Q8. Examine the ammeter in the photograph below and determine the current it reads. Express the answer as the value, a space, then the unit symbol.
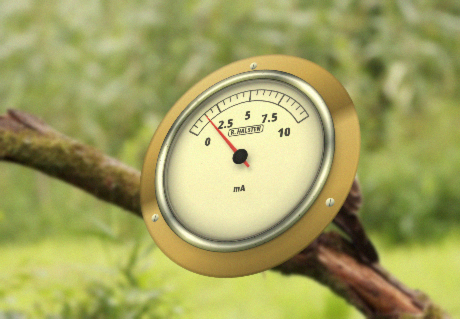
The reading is 1.5 mA
